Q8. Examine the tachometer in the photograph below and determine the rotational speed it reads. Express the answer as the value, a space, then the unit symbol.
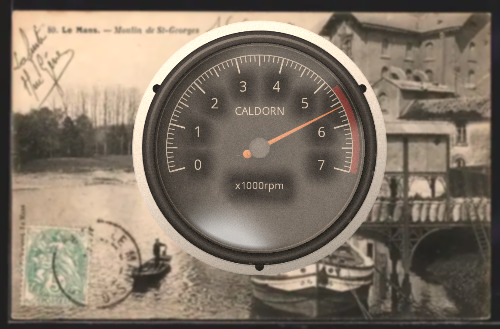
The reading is 5600 rpm
